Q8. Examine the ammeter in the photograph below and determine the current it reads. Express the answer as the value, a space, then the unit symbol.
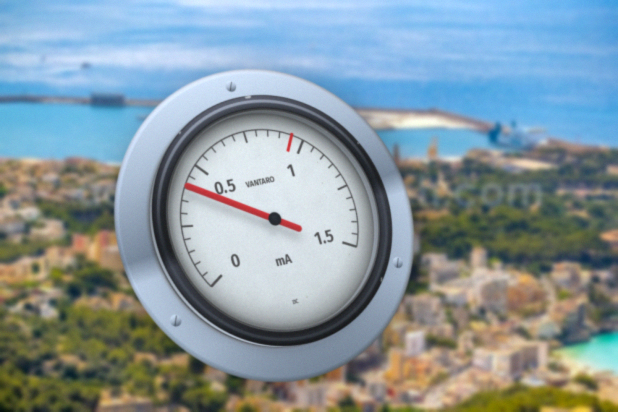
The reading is 0.4 mA
